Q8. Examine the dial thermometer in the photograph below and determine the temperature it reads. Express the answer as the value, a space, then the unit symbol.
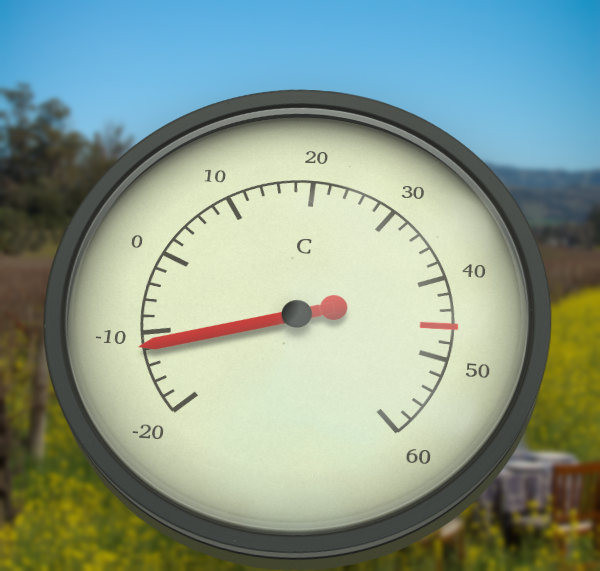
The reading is -12 °C
